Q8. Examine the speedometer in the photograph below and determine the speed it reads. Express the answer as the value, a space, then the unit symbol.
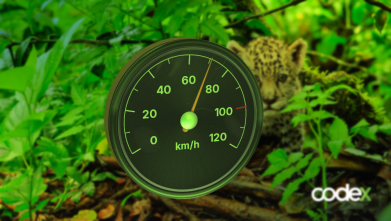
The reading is 70 km/h
